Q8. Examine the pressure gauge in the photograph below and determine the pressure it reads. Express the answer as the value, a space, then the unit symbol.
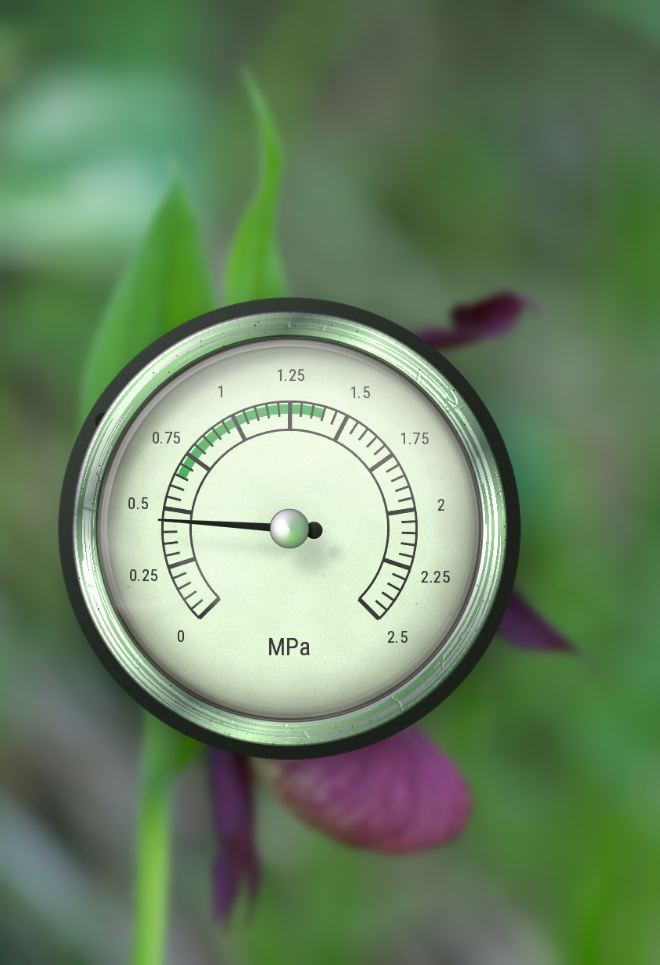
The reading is 0.45 MPa
